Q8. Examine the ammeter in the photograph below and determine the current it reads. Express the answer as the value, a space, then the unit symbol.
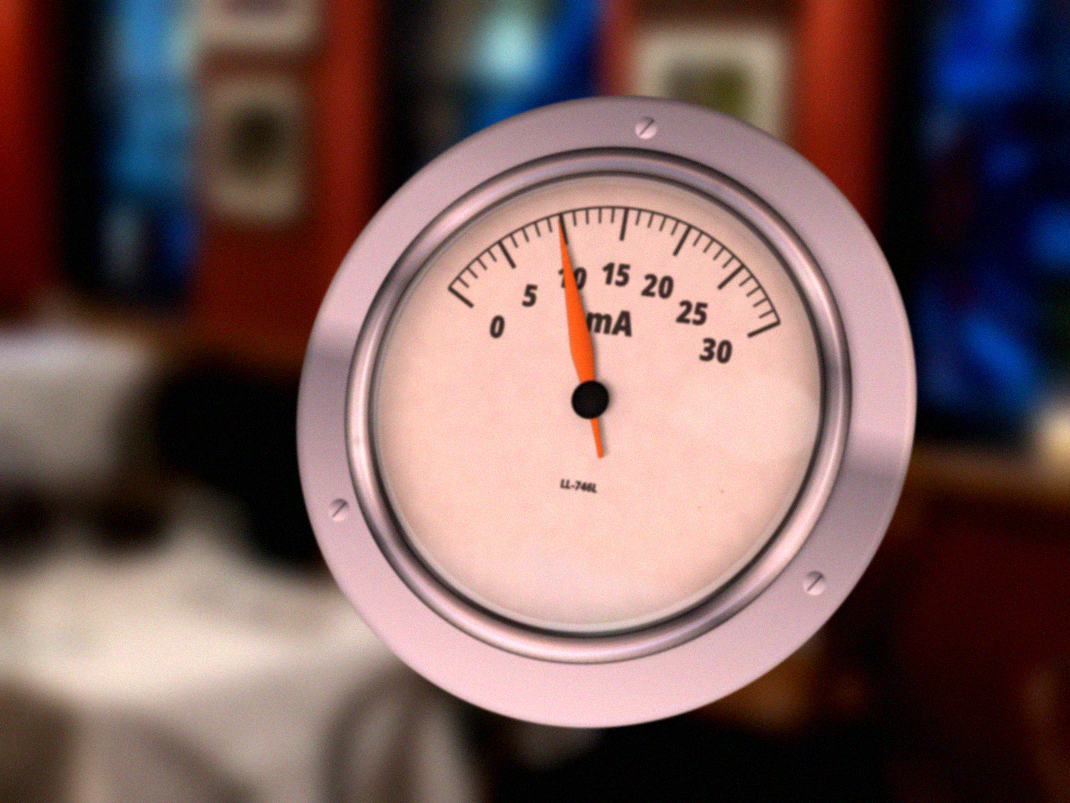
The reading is 10 mA
